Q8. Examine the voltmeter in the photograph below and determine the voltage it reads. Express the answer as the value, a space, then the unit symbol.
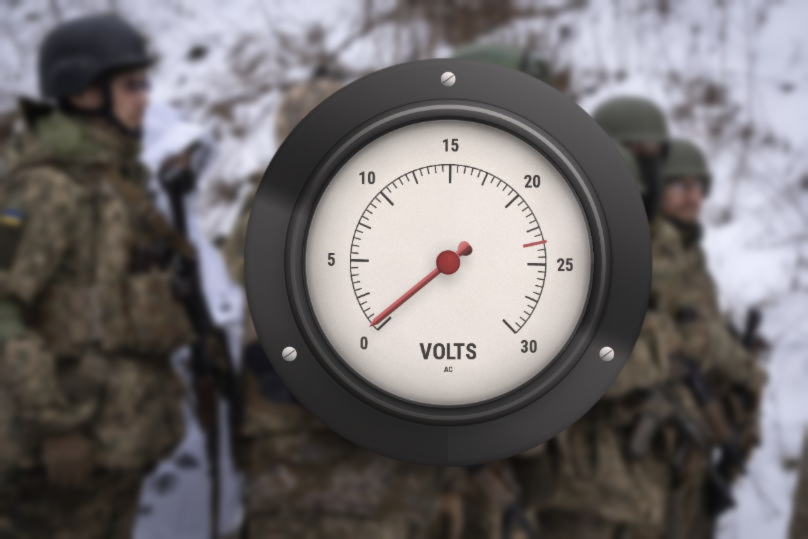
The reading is 0.5 V
